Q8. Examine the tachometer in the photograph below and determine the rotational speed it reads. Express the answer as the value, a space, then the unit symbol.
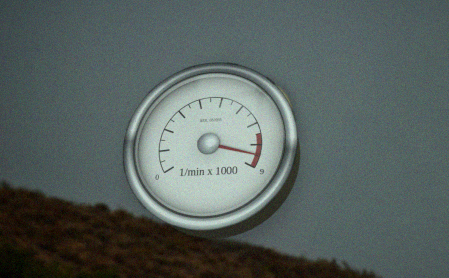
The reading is 8500 rpm
